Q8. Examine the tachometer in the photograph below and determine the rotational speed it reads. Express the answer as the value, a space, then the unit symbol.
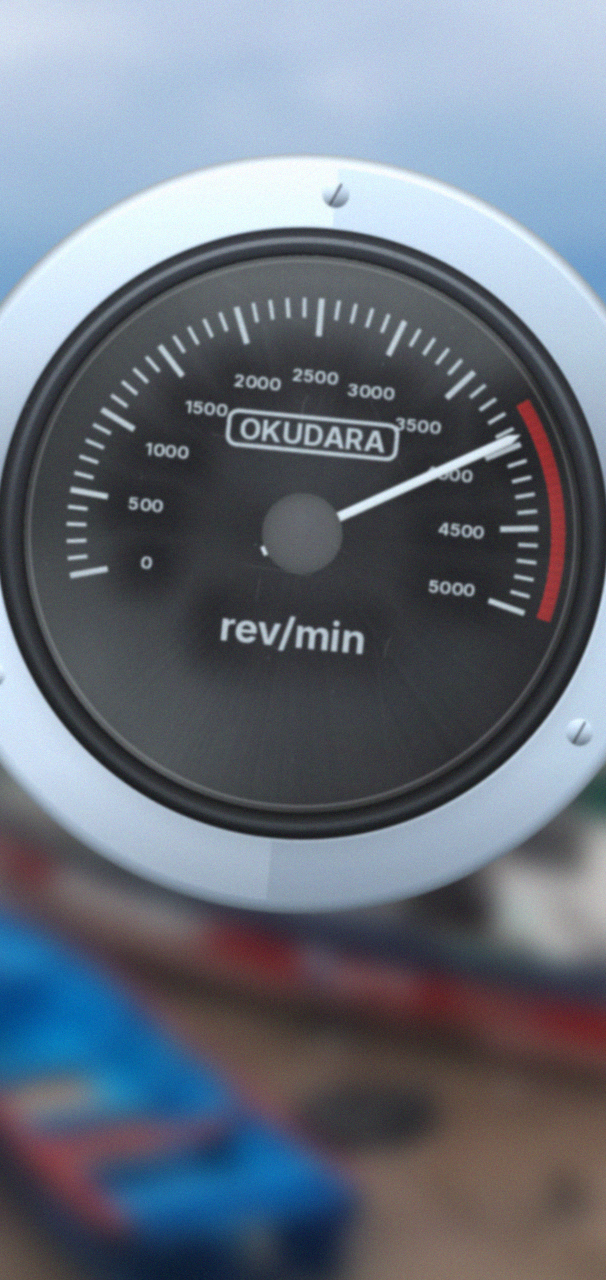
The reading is 3950 rpm
